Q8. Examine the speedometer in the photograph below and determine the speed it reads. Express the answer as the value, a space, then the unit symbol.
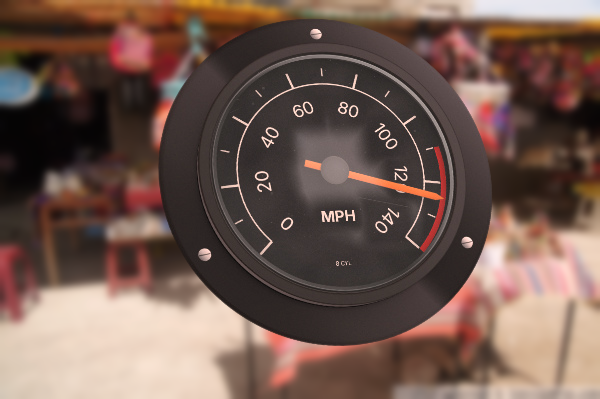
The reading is 125 mph
